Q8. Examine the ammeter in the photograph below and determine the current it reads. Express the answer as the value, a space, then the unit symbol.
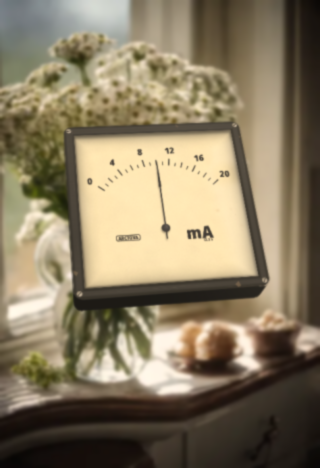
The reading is 10 mA
